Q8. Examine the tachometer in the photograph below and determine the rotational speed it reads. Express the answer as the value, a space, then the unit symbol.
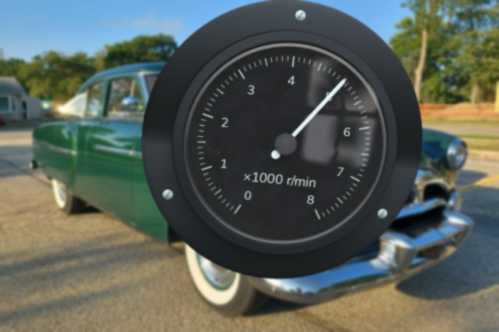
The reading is 5000 rpm
